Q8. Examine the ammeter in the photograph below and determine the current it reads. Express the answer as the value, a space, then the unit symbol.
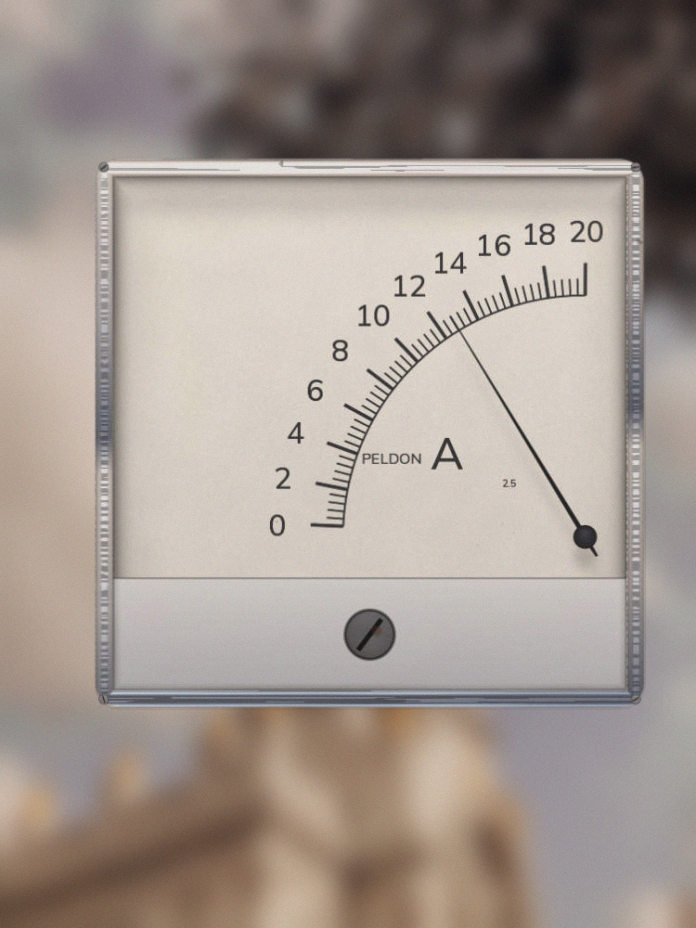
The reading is 12.8 A
